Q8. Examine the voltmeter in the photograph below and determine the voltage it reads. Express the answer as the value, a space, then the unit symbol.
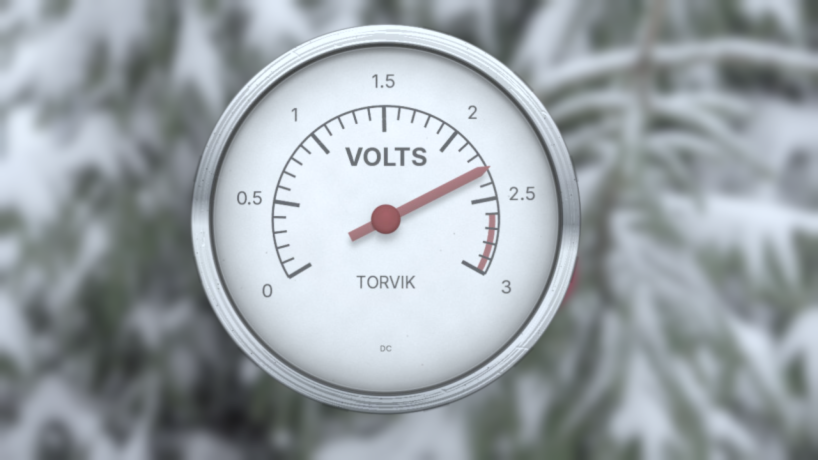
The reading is 2.3 V
